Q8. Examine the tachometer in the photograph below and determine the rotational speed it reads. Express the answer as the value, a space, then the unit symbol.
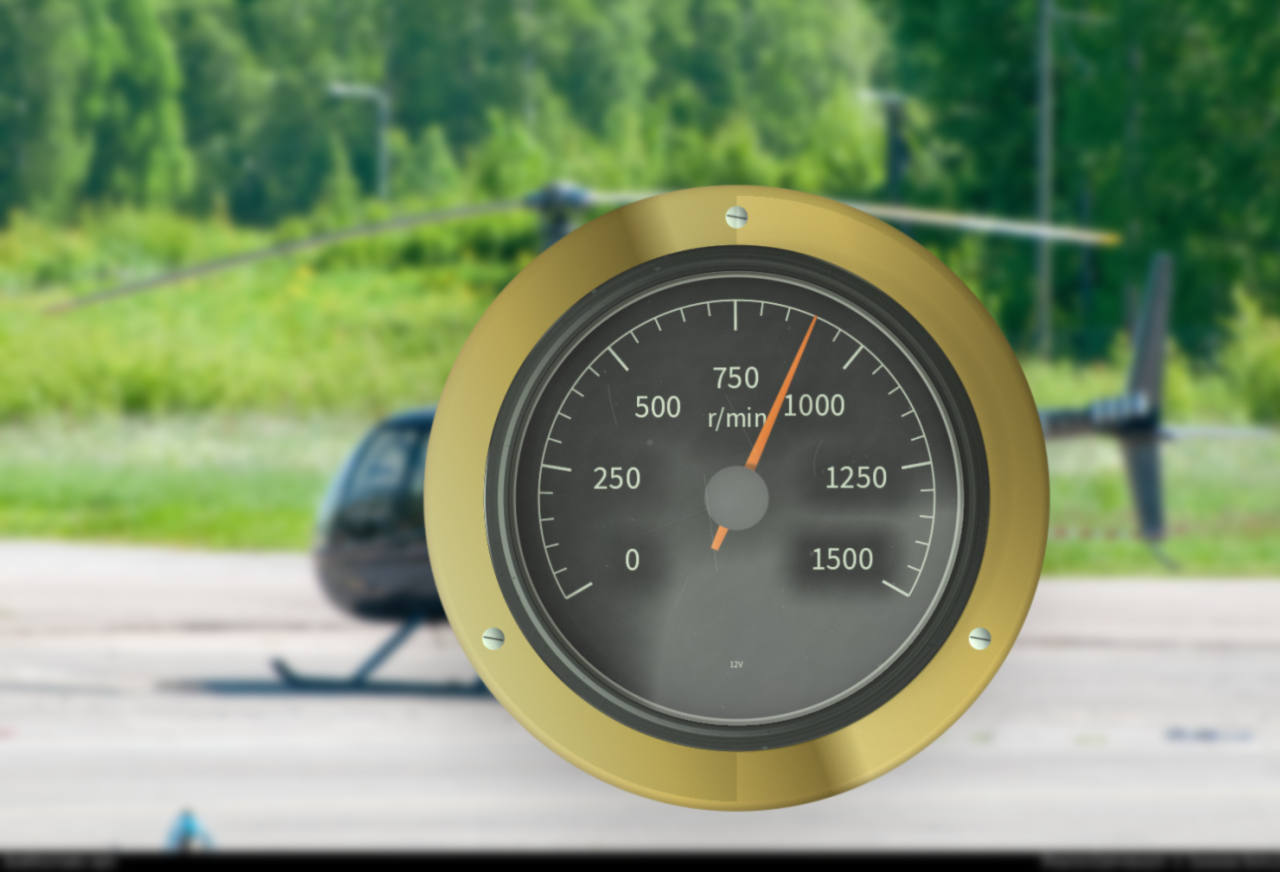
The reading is 900 rpm
